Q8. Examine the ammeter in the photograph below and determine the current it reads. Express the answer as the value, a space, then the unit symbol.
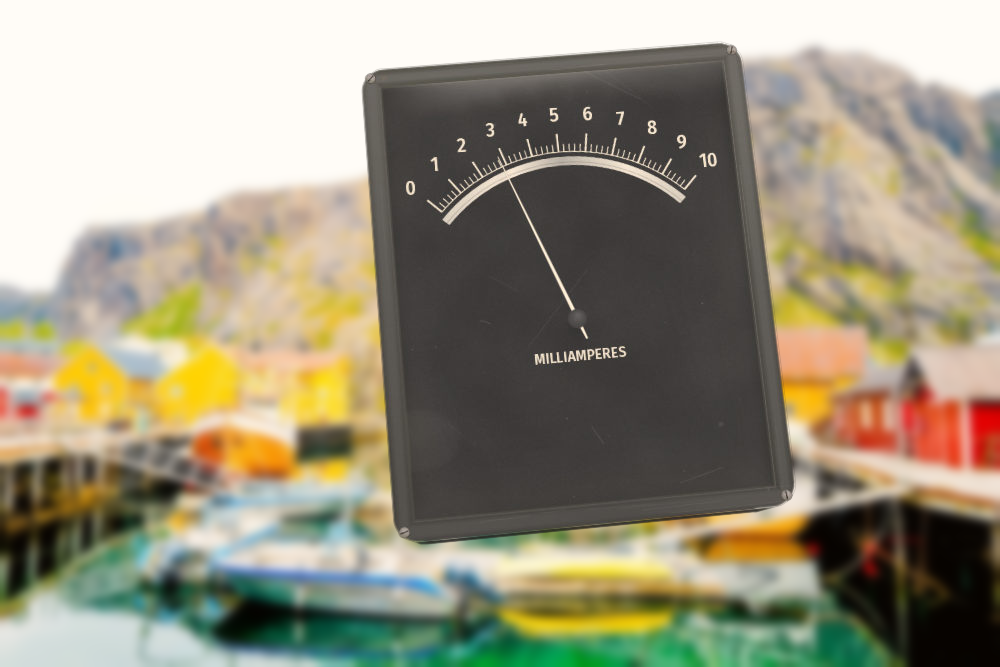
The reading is 2.8 mA
